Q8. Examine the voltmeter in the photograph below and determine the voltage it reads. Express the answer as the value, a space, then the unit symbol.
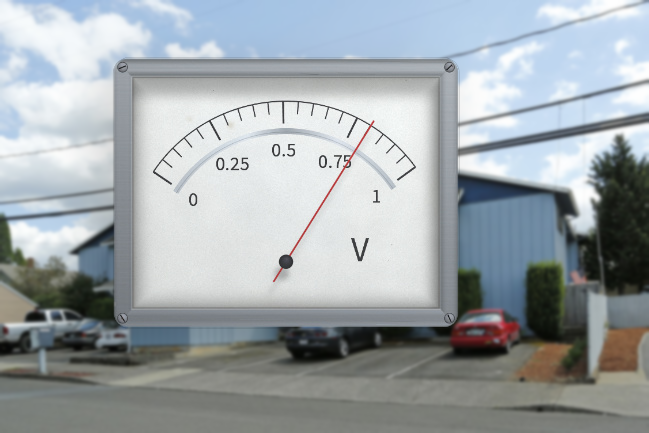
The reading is 0.8 V
